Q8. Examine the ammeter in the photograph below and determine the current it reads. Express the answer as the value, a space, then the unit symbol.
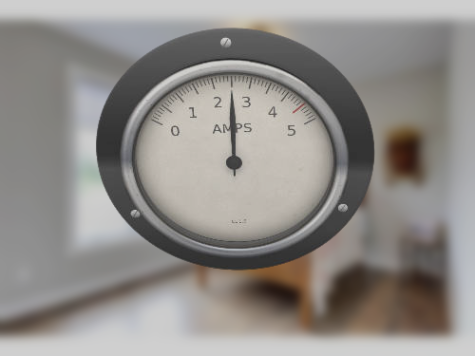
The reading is 2.5 A
